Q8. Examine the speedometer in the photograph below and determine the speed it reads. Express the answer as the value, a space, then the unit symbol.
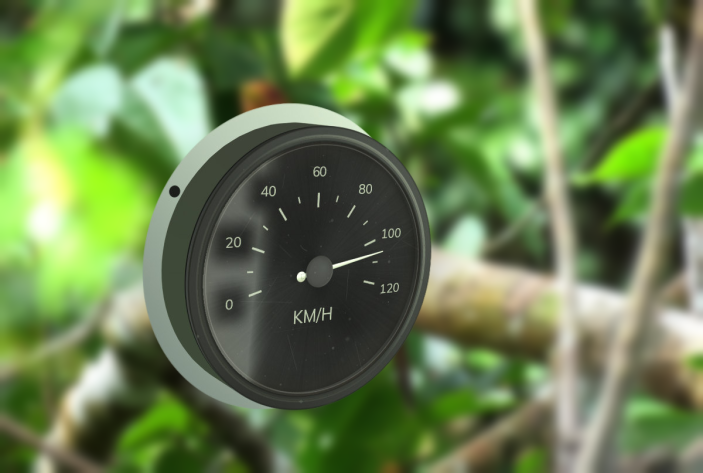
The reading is 105 km/h
